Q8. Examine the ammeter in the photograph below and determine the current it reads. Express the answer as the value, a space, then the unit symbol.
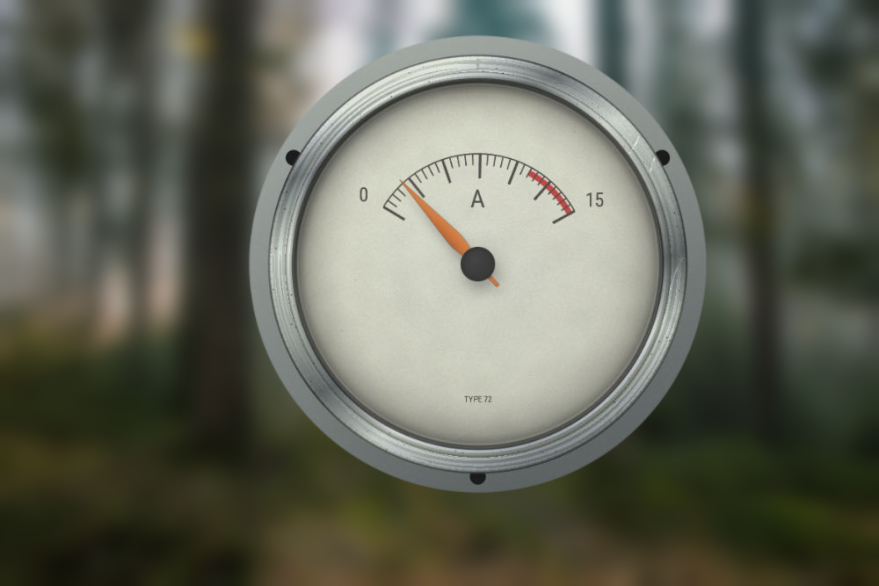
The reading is 2 A
